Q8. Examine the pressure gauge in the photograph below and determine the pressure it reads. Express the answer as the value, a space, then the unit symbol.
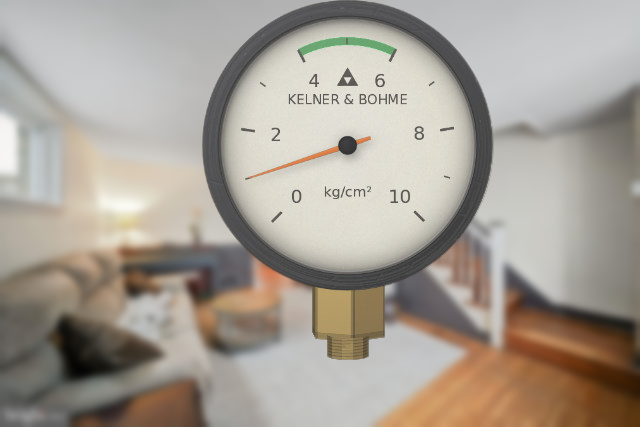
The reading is 1 kg/cm²
